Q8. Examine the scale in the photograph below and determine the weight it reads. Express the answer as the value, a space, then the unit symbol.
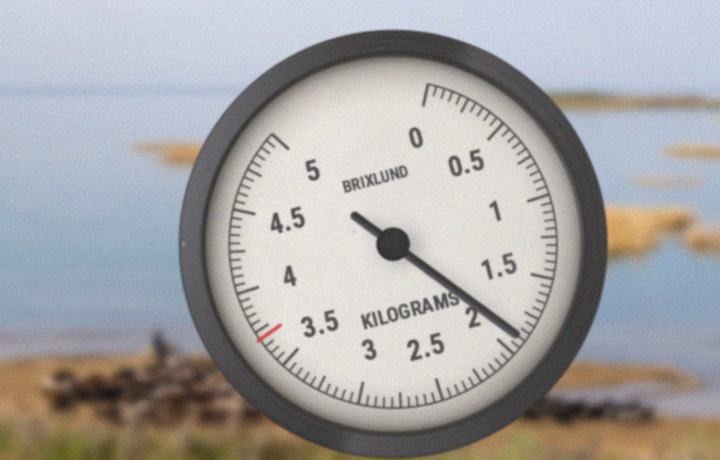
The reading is 1.9 kg
